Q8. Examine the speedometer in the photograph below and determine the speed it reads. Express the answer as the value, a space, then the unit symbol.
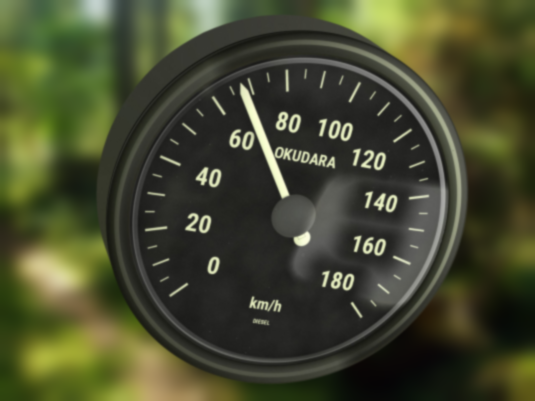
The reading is 67.5 km/h
